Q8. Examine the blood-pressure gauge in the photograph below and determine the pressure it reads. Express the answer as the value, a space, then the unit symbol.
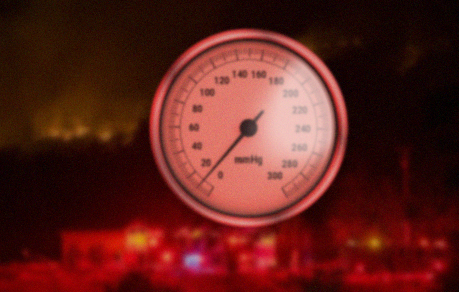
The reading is 10 mmHg
